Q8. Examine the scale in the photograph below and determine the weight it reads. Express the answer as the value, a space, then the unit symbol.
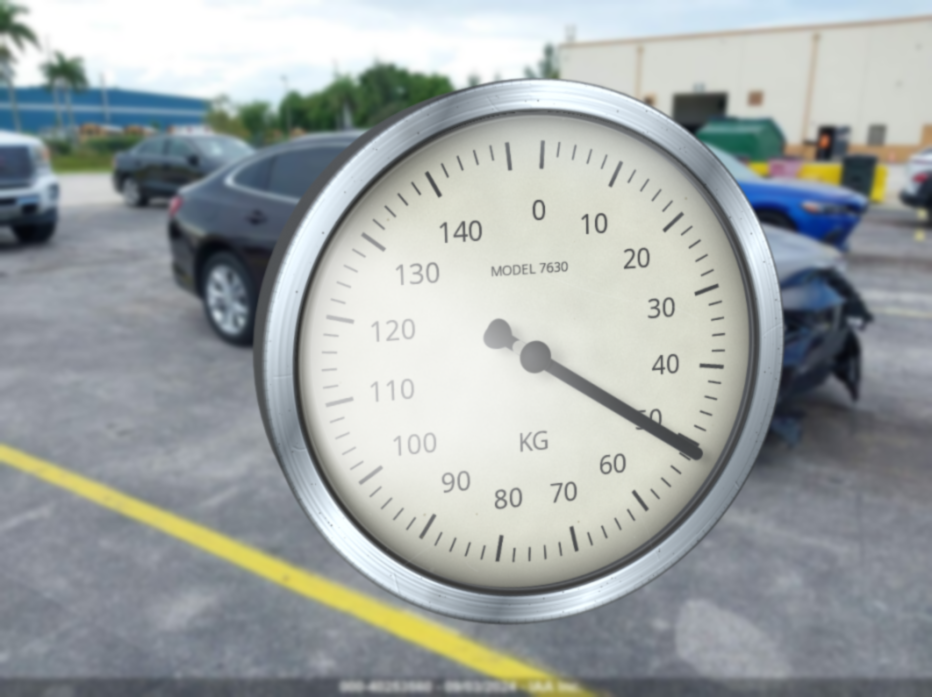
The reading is 51 kg
